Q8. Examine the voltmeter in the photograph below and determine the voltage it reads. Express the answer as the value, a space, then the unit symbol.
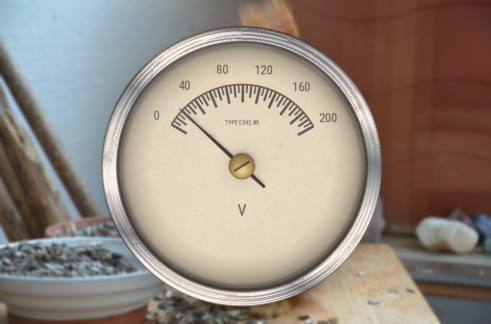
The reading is 20 V
